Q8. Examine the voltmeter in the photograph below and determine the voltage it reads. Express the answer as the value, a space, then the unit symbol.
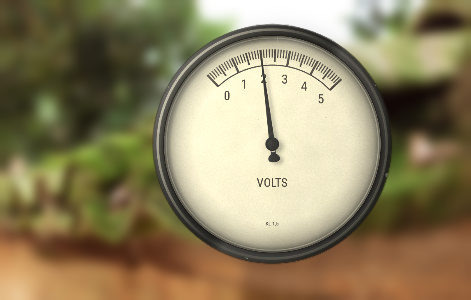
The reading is 2 V
